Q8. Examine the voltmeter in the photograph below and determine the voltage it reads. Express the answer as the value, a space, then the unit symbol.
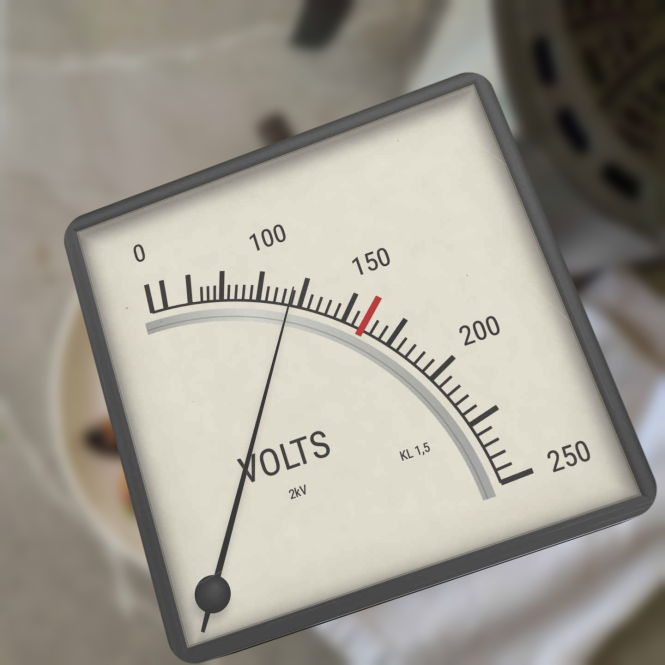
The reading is 120 V
